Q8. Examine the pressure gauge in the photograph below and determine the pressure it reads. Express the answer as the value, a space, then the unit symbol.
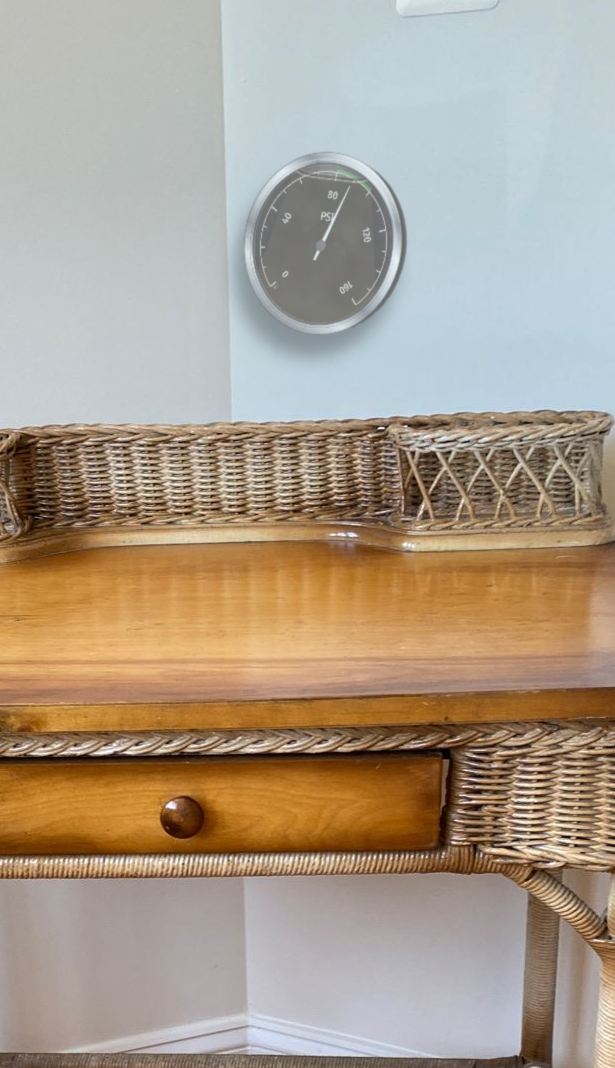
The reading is 90 psi
